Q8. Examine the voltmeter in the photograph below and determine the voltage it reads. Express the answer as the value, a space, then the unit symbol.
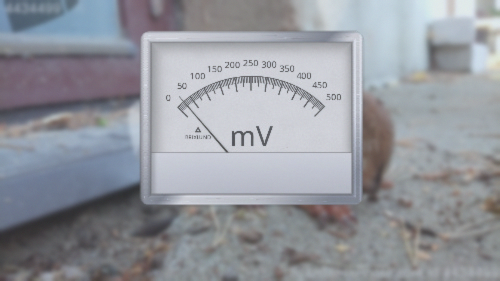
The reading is 25 mV
